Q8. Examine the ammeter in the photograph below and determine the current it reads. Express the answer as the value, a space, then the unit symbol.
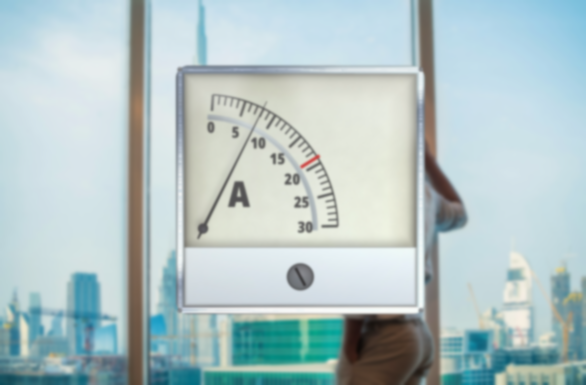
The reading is 8 A
